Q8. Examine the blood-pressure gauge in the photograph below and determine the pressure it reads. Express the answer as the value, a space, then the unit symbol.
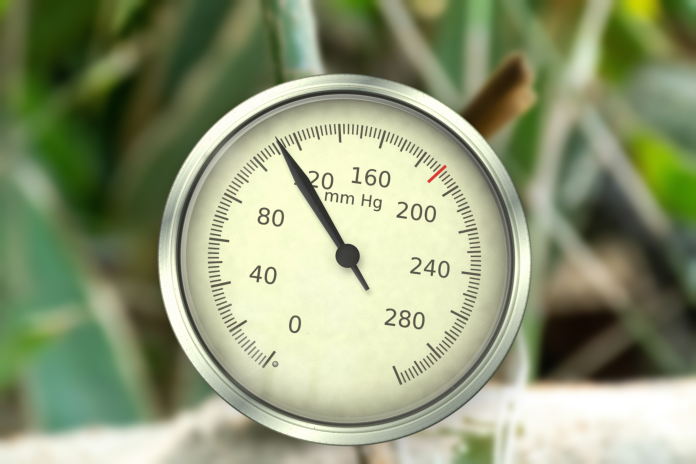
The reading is 112 mmHg
